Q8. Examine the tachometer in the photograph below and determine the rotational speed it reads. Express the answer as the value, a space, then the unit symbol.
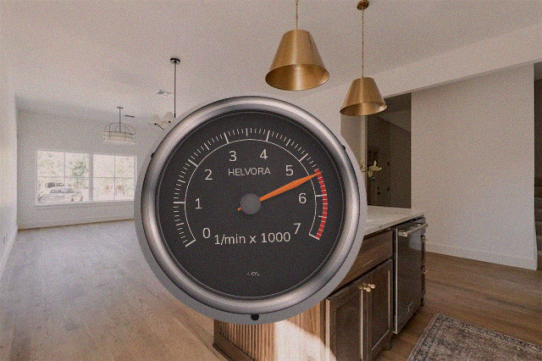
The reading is 5500 rpm
